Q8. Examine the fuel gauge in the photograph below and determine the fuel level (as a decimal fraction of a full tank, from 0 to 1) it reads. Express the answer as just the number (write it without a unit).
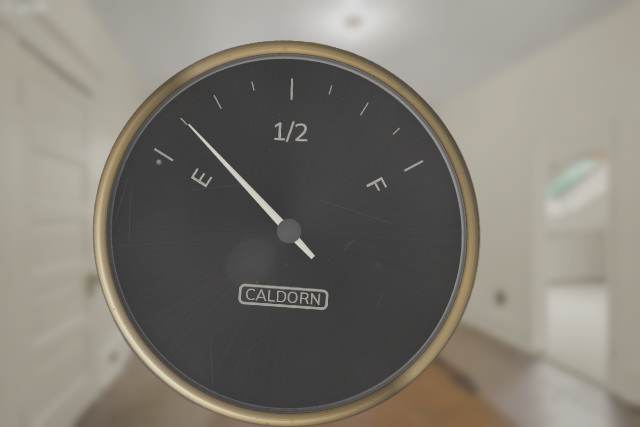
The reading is 0.125
